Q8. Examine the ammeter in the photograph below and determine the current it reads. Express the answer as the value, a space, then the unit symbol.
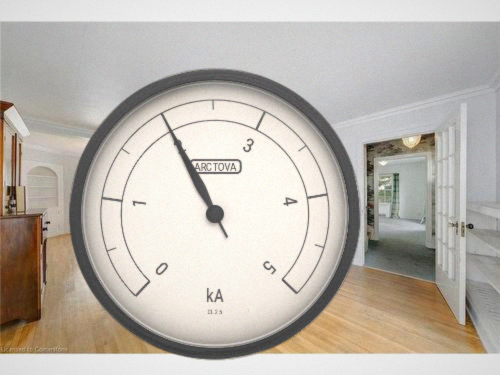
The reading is 2 kA
